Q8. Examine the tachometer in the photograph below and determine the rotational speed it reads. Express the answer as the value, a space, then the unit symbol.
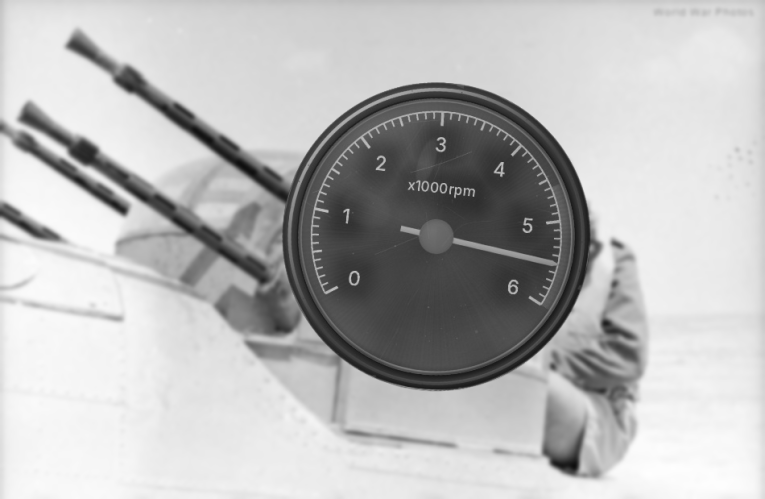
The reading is 5500 rpm
